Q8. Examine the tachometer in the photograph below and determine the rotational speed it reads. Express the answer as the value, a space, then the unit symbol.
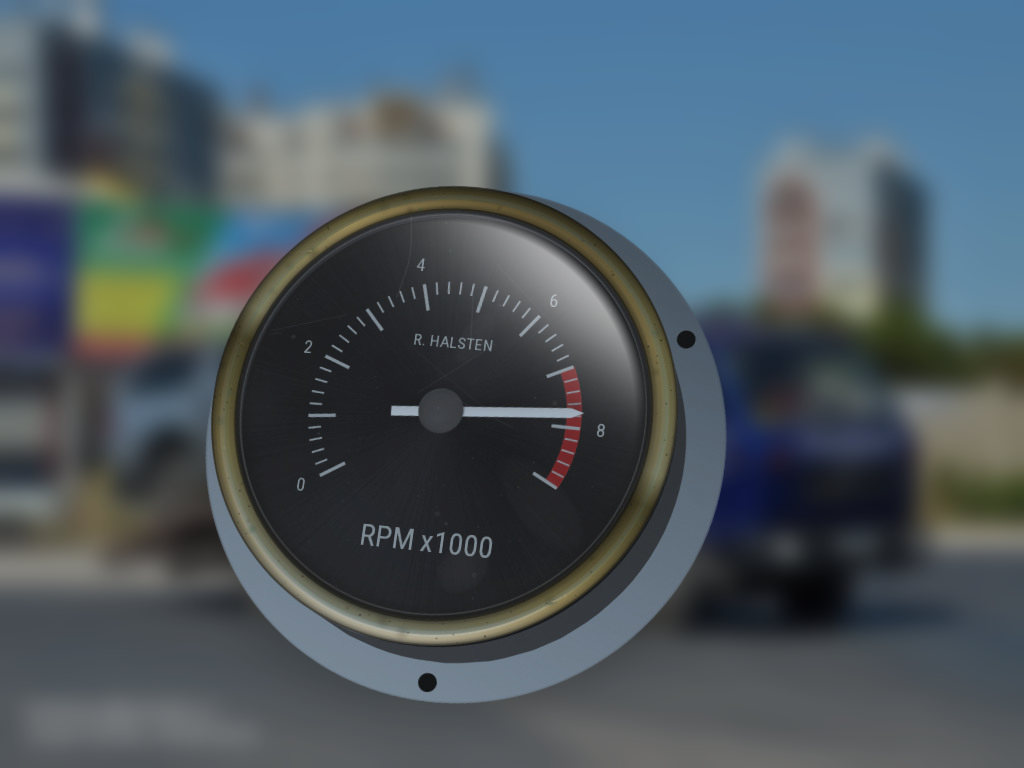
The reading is 7800 rpm
